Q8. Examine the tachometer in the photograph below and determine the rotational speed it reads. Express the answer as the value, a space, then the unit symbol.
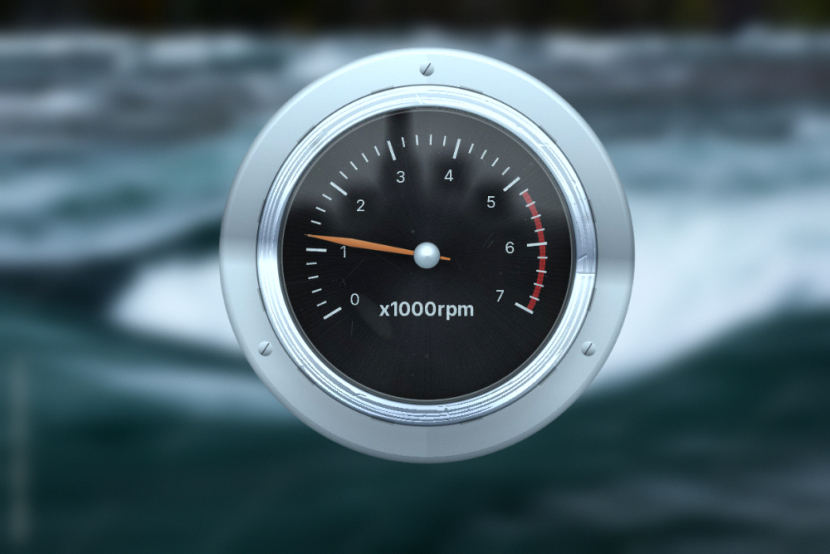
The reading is 1200 rpm
